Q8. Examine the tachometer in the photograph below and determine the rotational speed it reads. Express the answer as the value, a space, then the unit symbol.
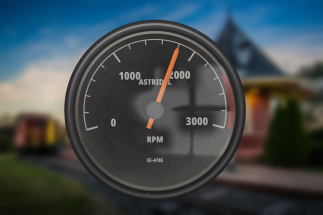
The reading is 1800 rpm
